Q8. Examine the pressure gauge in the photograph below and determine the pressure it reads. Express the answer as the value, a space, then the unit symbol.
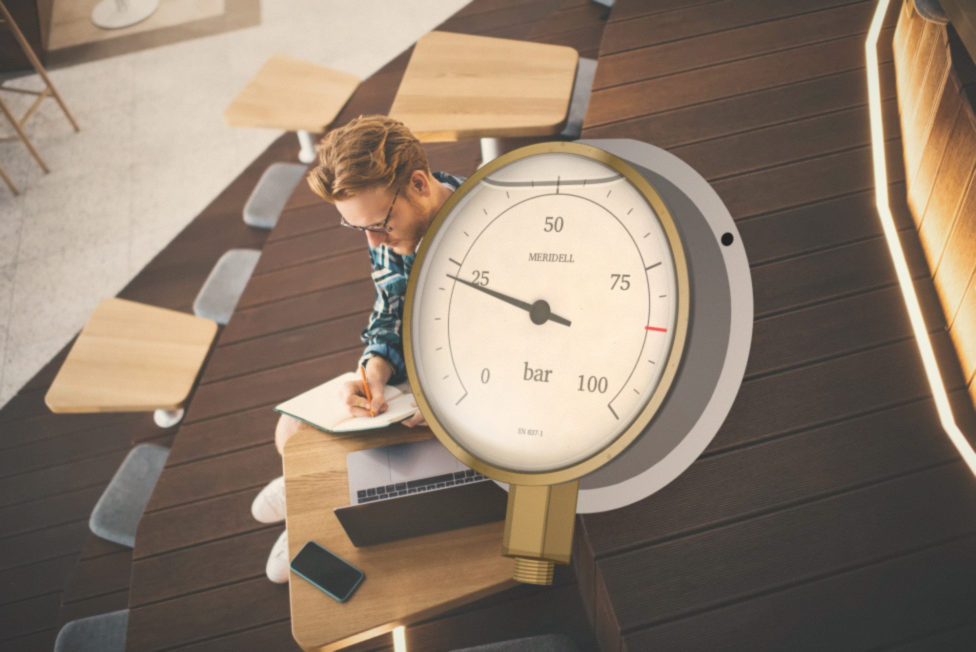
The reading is 22.5 bar
